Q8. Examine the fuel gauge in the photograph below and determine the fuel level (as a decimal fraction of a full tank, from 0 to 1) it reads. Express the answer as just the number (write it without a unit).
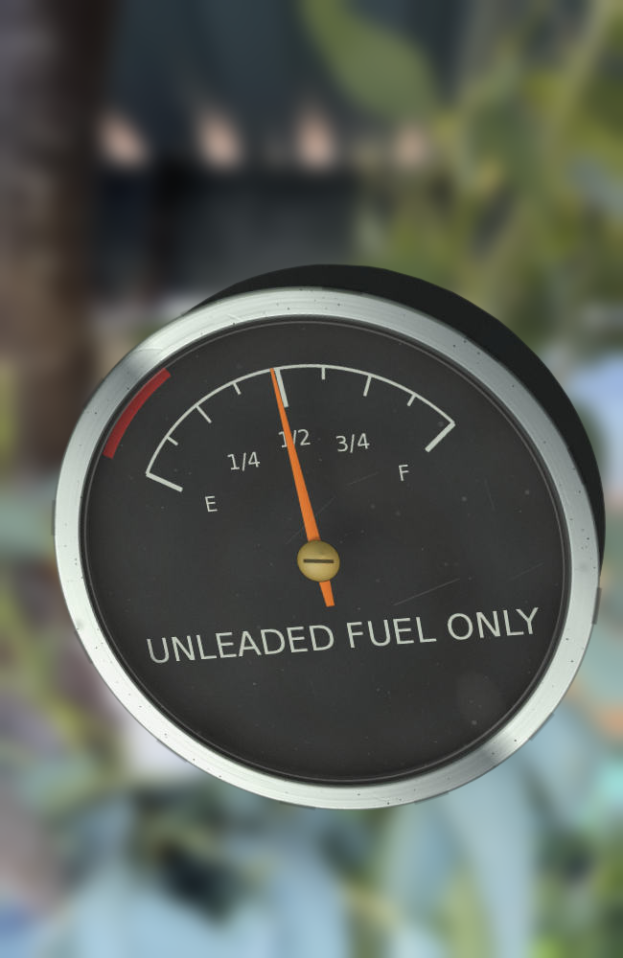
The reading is 0.5
